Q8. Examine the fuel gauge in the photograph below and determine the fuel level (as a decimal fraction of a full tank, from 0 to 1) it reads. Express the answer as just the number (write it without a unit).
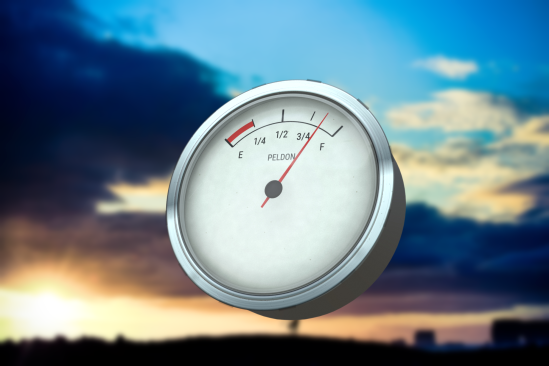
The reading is 0.875
